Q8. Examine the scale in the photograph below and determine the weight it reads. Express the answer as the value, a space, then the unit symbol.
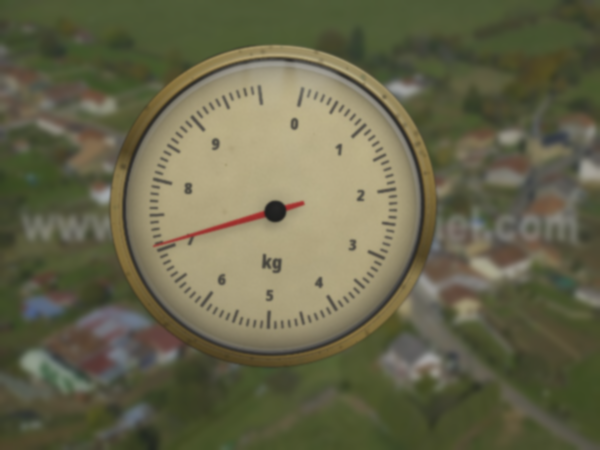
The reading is 7.1 kg
